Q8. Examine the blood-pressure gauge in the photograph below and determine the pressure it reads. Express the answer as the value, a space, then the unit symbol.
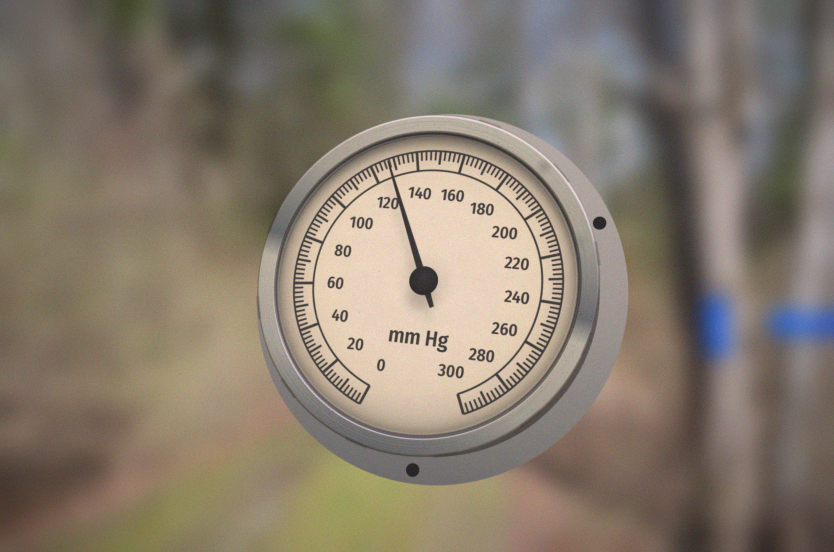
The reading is 128 mmHg
